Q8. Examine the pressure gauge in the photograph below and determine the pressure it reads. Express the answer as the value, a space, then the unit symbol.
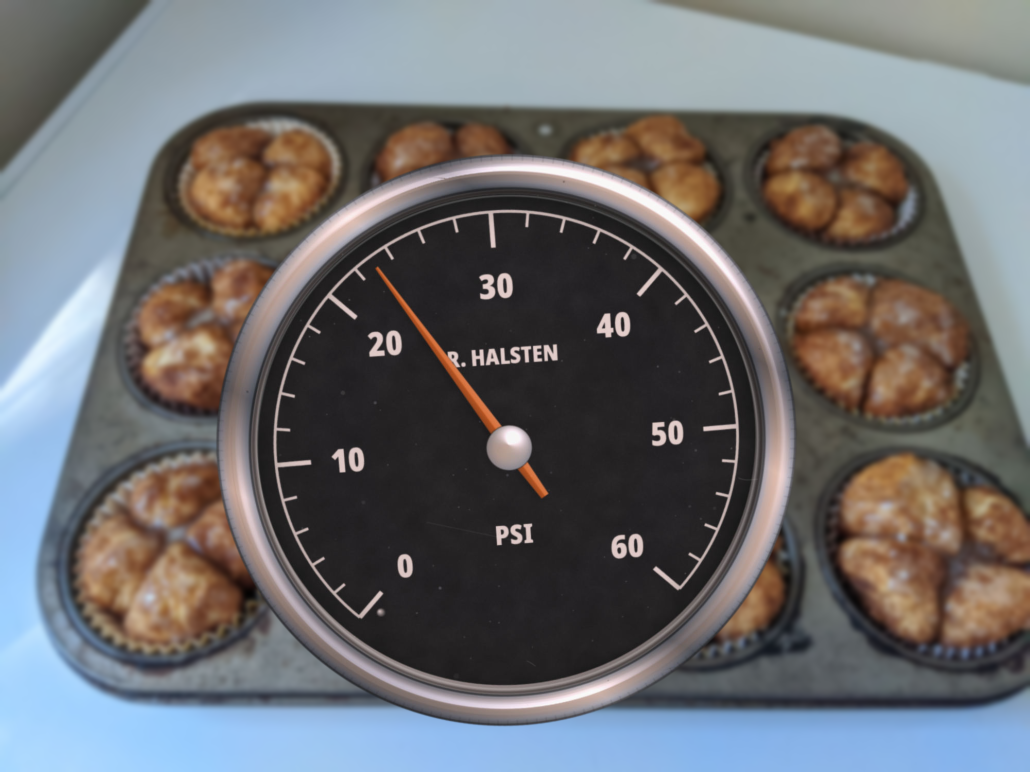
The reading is 23 psi
